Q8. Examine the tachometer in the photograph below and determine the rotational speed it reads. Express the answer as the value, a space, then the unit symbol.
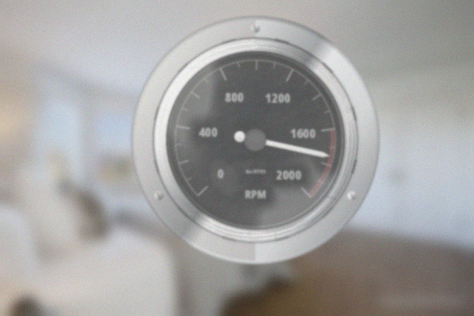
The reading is 1750 rpm
